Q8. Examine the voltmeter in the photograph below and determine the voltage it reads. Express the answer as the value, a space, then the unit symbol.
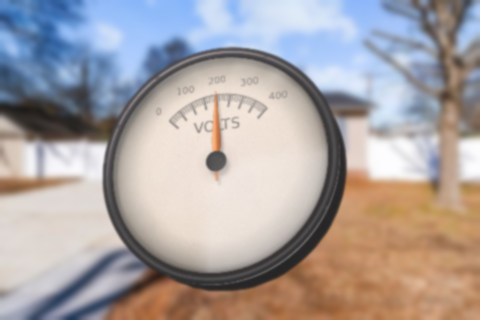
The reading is 200 V
